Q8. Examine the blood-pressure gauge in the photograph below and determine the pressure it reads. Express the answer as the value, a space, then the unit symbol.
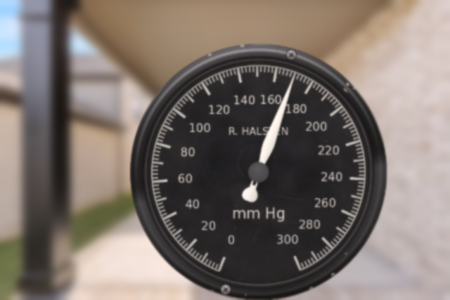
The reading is 170 mmHg
